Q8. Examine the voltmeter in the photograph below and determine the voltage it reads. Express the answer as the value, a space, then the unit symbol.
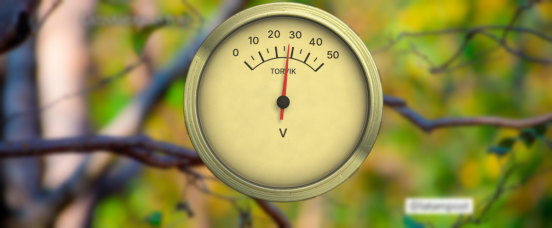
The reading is 27.5 V
